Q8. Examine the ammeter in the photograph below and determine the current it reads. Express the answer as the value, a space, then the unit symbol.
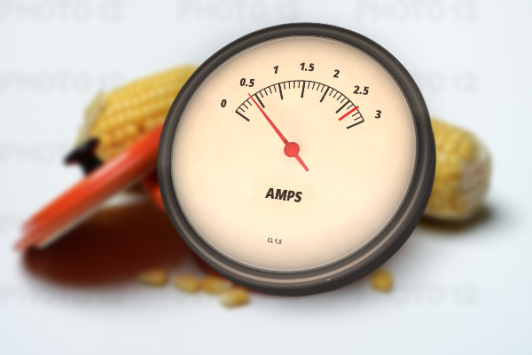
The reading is 0.4 A
